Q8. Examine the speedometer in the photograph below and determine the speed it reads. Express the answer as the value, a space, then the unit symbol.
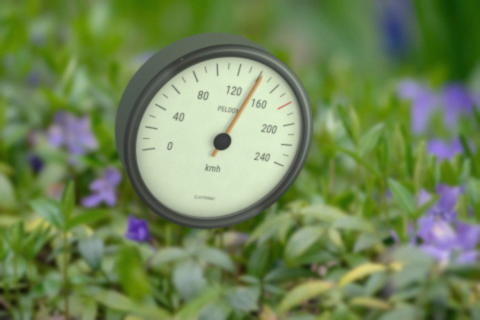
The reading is 140 km/h
